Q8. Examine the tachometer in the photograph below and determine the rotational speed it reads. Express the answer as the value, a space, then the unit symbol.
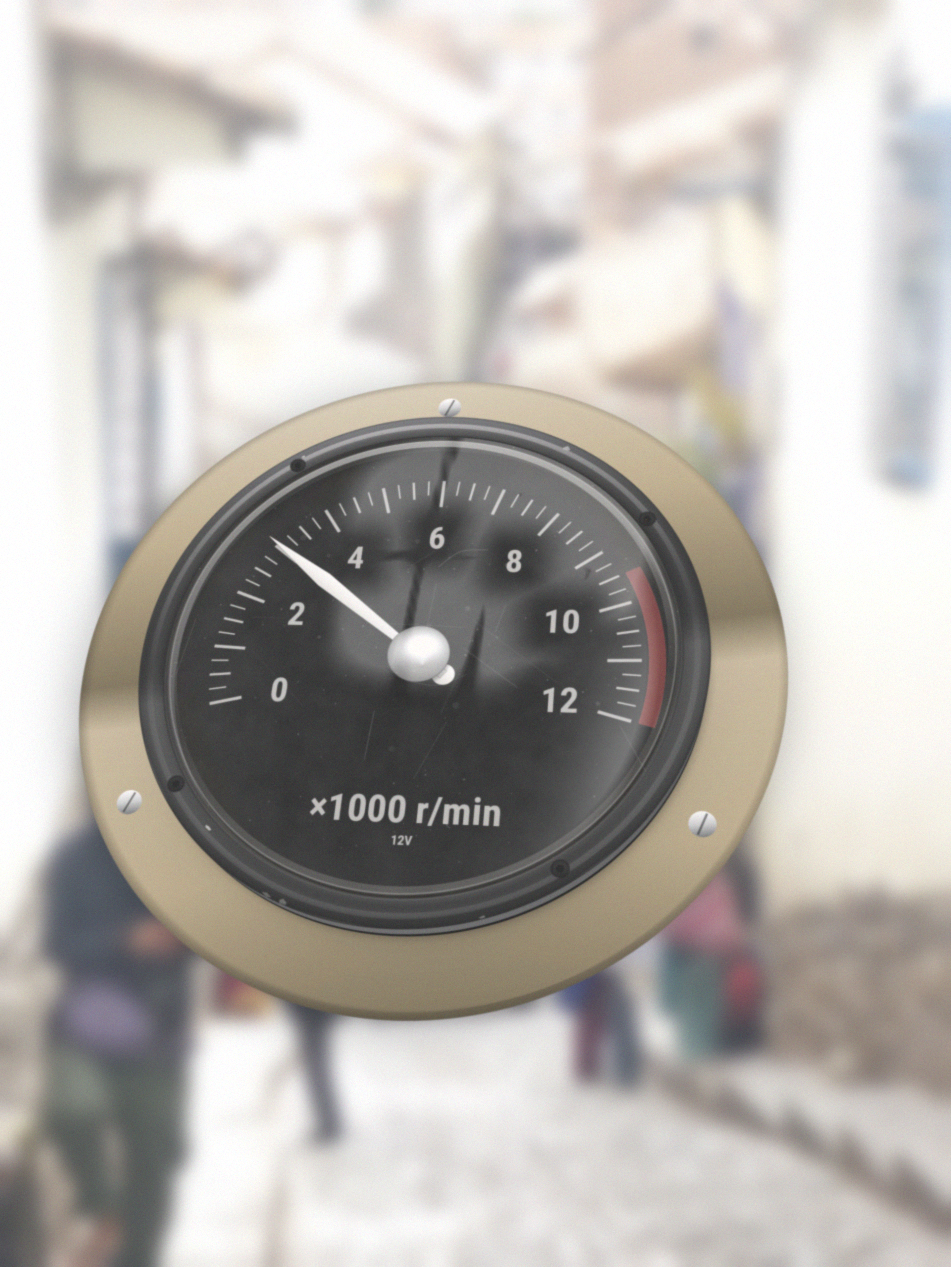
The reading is 3000 rpm
